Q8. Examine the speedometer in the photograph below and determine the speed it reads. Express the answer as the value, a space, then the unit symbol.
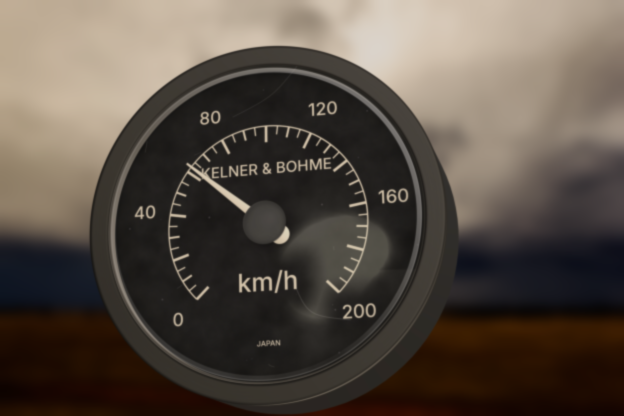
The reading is 62.5 km/h
